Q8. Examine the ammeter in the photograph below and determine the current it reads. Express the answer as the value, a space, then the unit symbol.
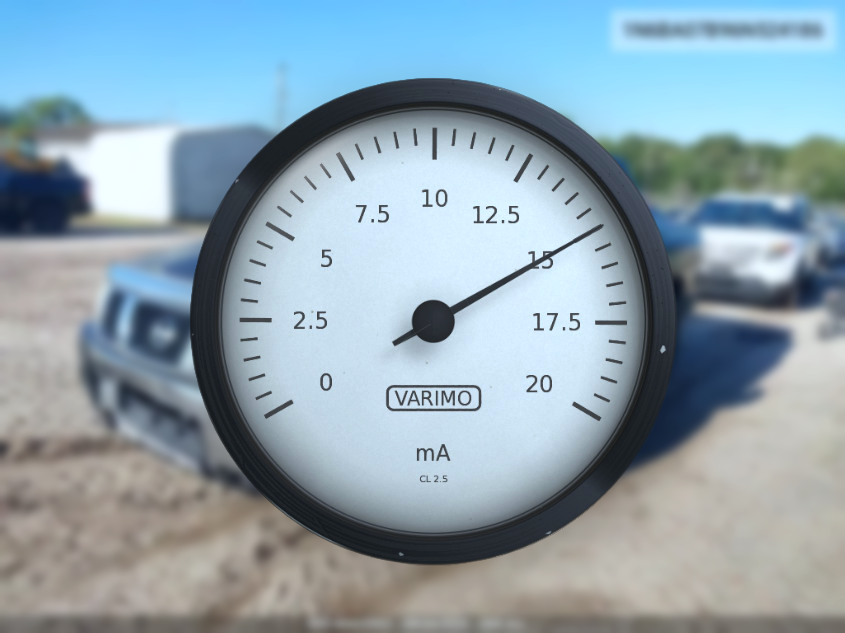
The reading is 15 mA
